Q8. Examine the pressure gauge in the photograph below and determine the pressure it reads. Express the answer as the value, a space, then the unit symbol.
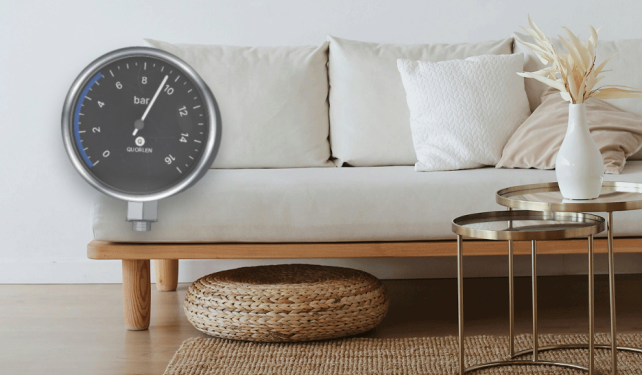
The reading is 9.5 bar
